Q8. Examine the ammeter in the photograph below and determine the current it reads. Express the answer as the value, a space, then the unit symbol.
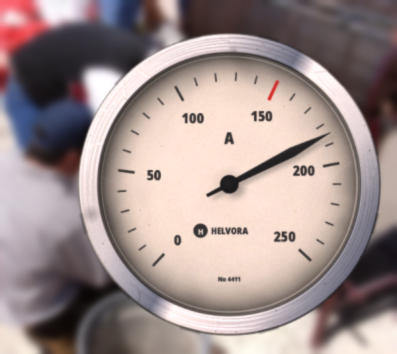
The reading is 185 A
